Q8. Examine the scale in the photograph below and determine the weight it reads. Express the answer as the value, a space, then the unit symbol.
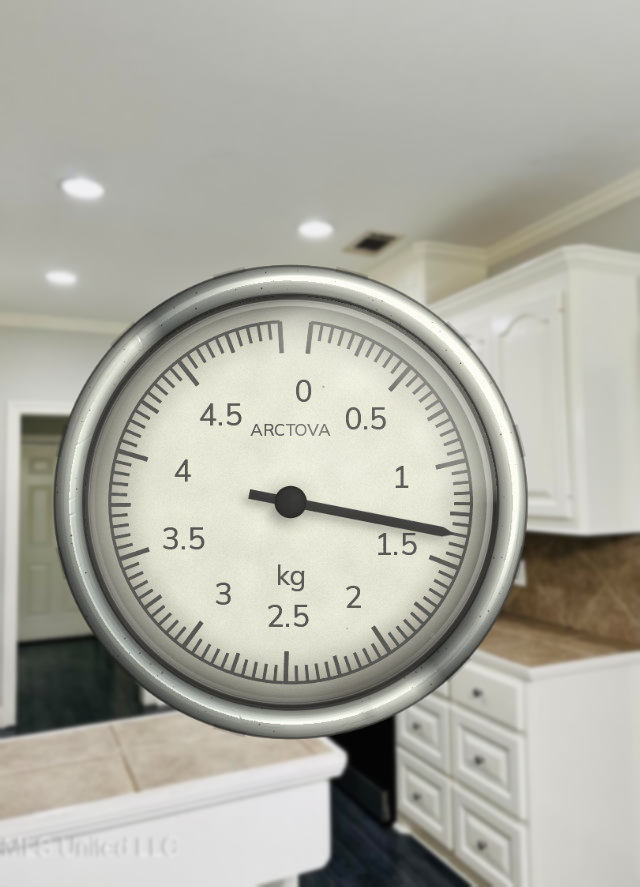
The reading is 1.35 kg
